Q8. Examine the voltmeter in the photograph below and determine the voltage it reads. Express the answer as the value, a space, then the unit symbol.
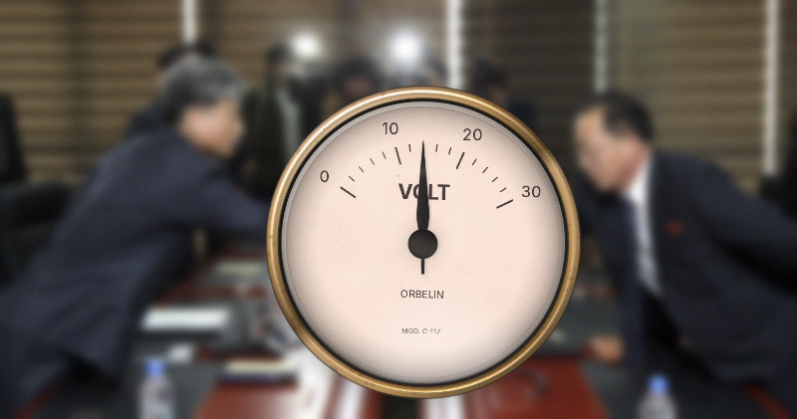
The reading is 14 V
